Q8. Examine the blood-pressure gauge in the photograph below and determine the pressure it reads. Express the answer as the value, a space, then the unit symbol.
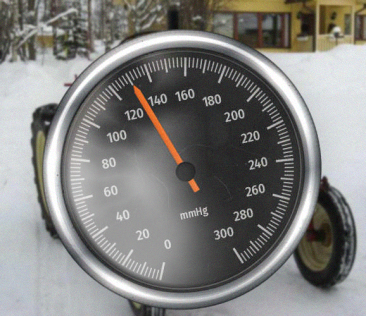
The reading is 130 mmHg
